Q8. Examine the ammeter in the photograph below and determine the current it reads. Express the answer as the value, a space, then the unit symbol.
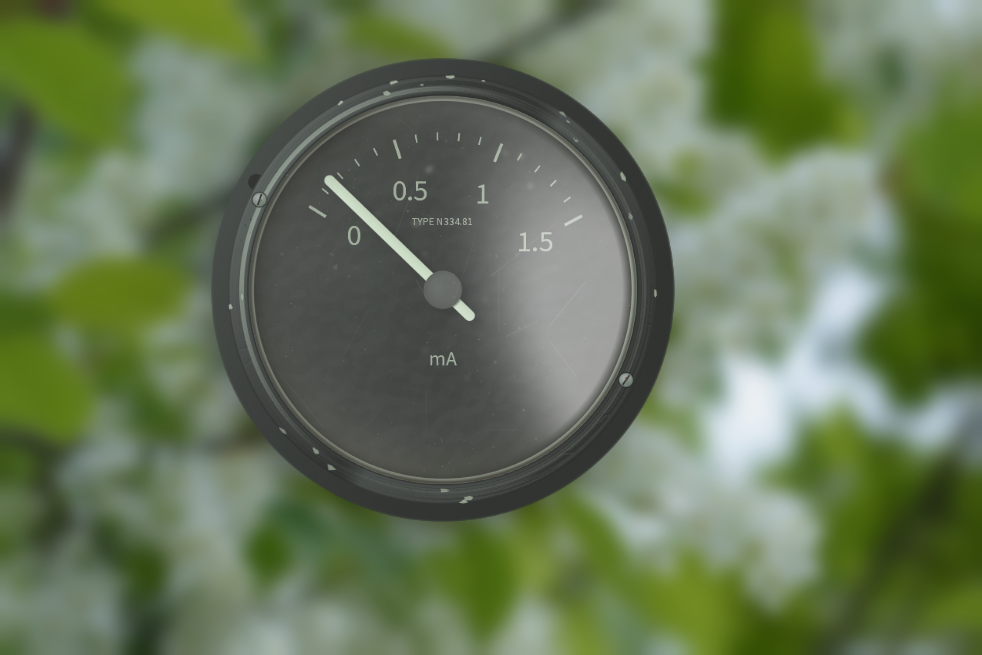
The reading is 0.15 mA
